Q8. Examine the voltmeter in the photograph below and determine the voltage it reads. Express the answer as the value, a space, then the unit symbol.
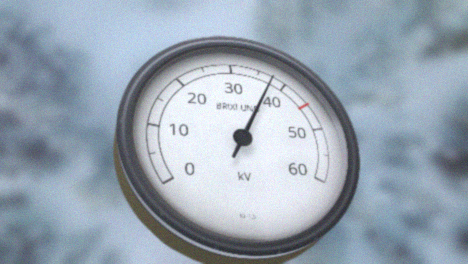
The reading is 37.5 kV
